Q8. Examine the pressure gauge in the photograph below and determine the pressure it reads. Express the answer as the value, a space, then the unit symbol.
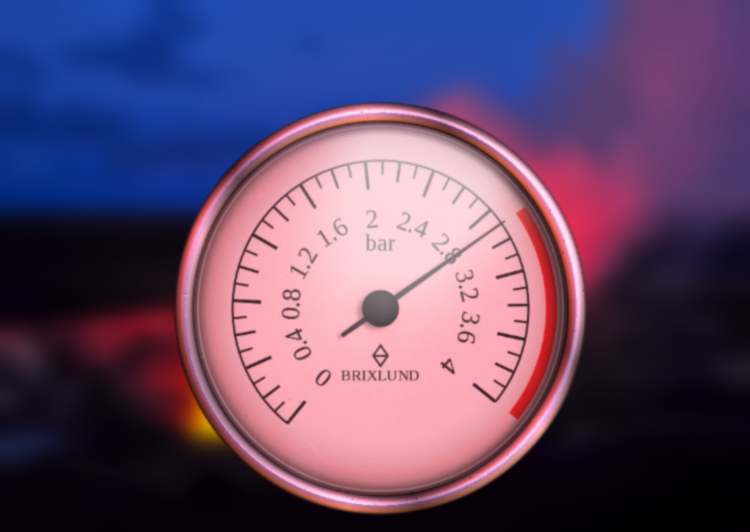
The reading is 2.9 bar
